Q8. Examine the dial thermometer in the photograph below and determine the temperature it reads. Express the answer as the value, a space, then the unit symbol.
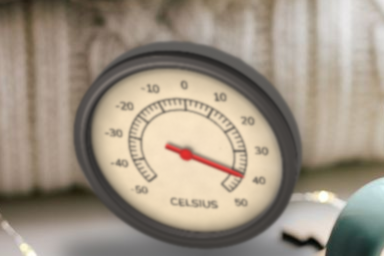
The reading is 40 °C
